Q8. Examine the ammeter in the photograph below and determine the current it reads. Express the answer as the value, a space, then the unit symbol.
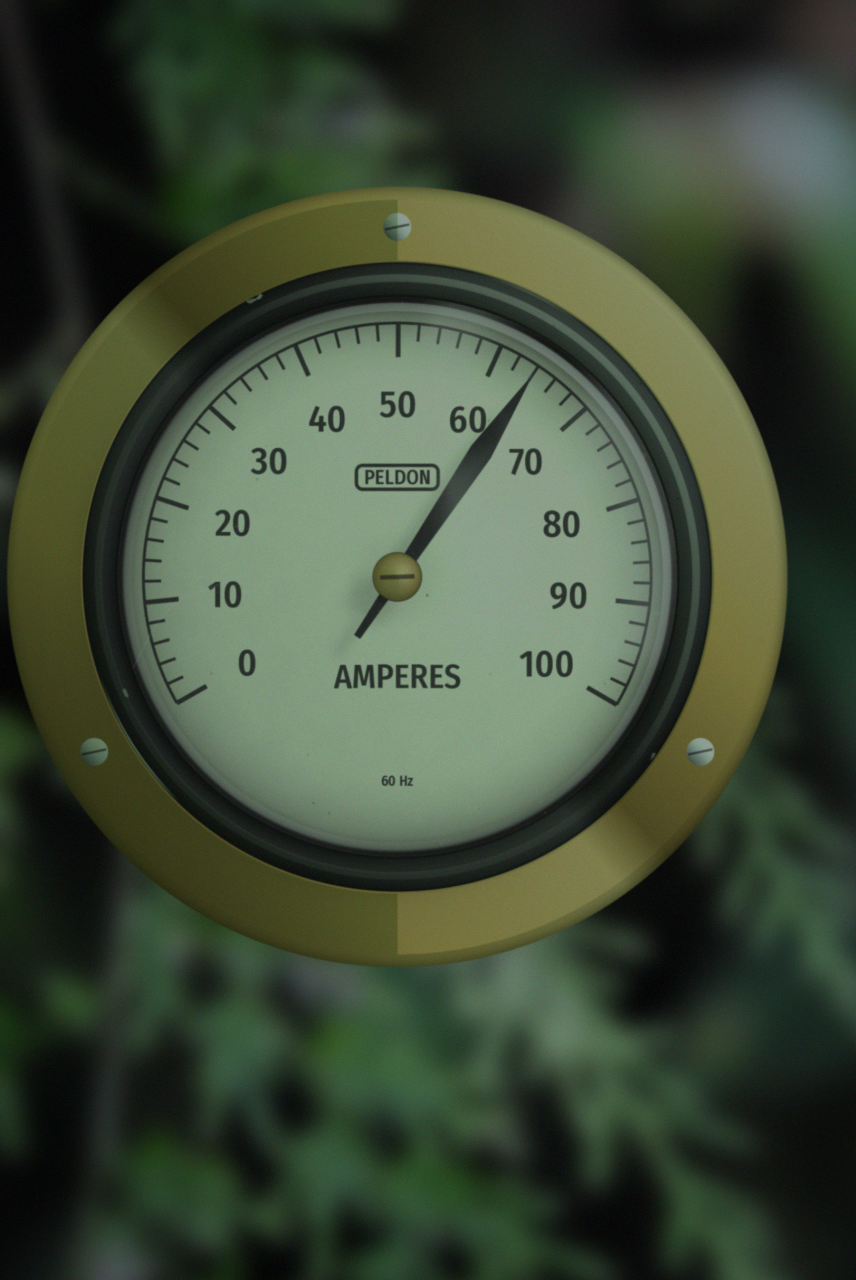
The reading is 64 A
